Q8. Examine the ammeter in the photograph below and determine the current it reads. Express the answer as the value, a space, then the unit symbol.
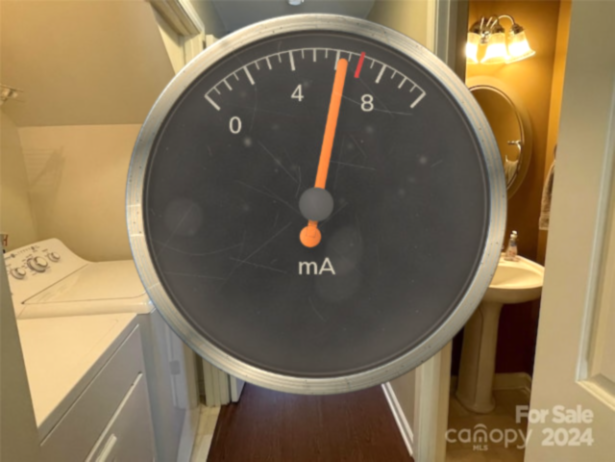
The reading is 6.25 mA
